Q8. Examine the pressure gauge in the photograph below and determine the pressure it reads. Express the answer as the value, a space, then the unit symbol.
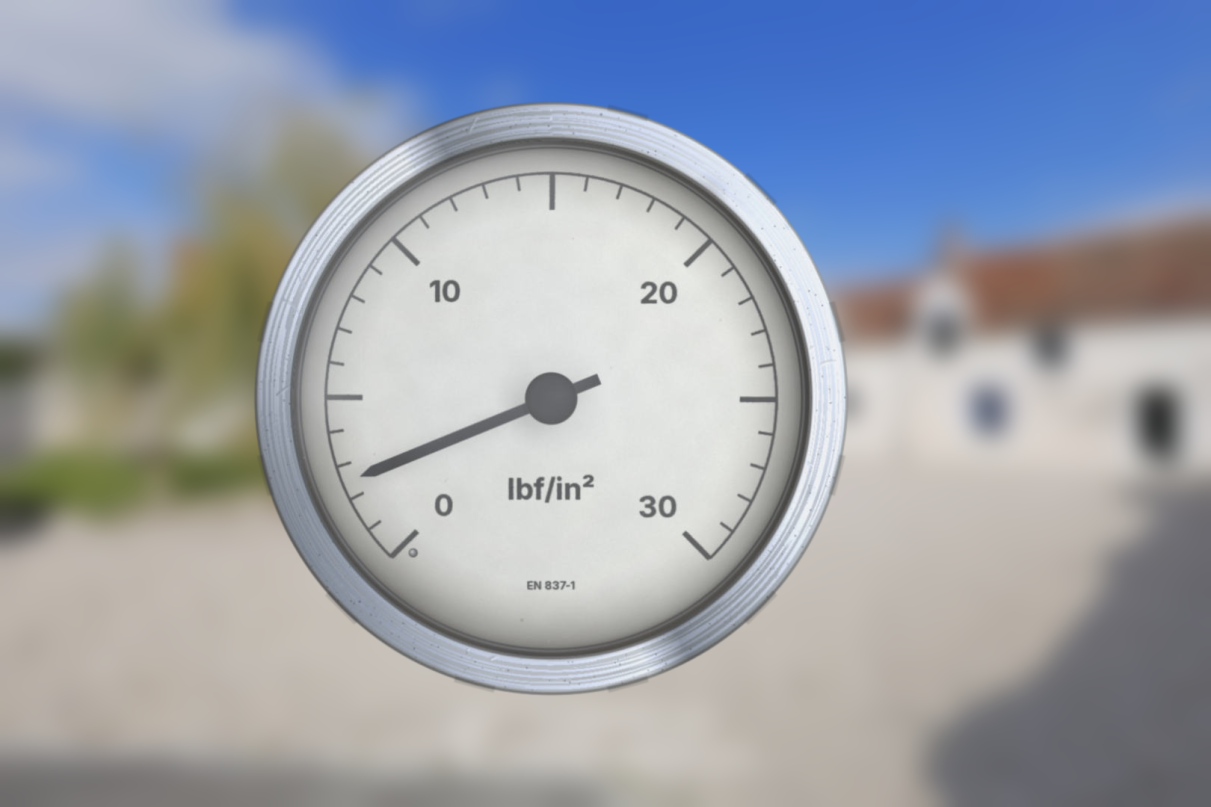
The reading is 2.5 psi
